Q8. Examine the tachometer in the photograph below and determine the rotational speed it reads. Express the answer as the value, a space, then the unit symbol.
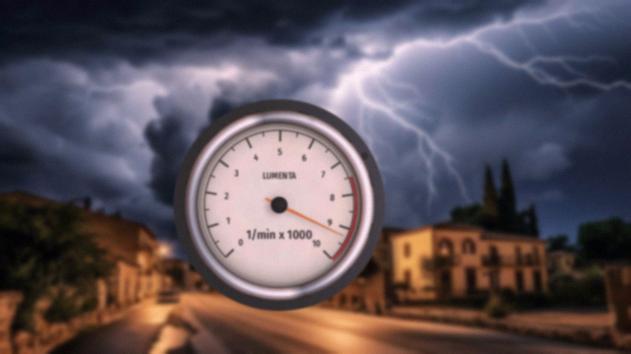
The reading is 9250 rpm
